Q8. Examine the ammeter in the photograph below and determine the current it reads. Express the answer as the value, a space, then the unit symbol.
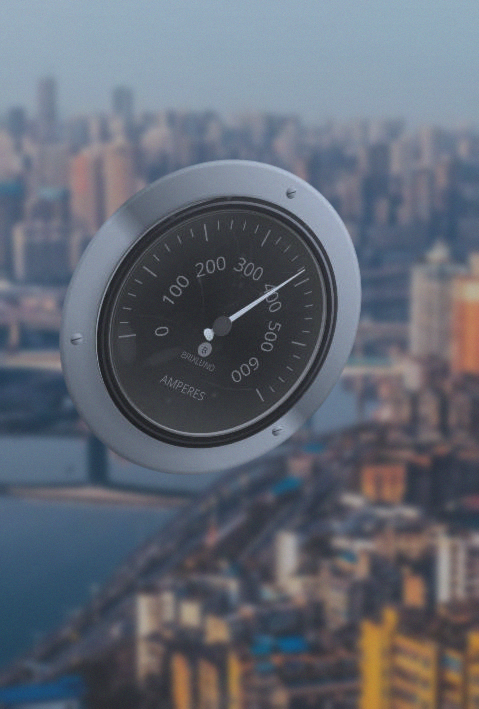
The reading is 380 A
